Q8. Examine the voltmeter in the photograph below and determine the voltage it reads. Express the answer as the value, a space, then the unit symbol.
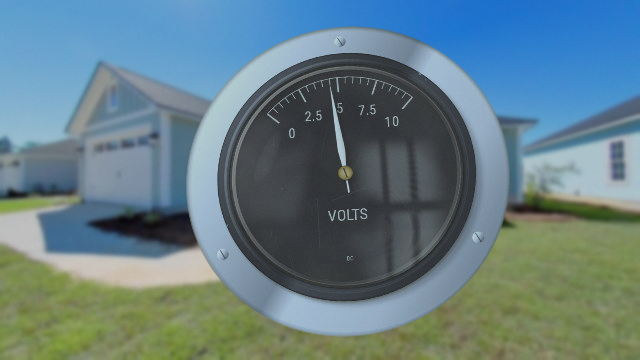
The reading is 4.5 V
